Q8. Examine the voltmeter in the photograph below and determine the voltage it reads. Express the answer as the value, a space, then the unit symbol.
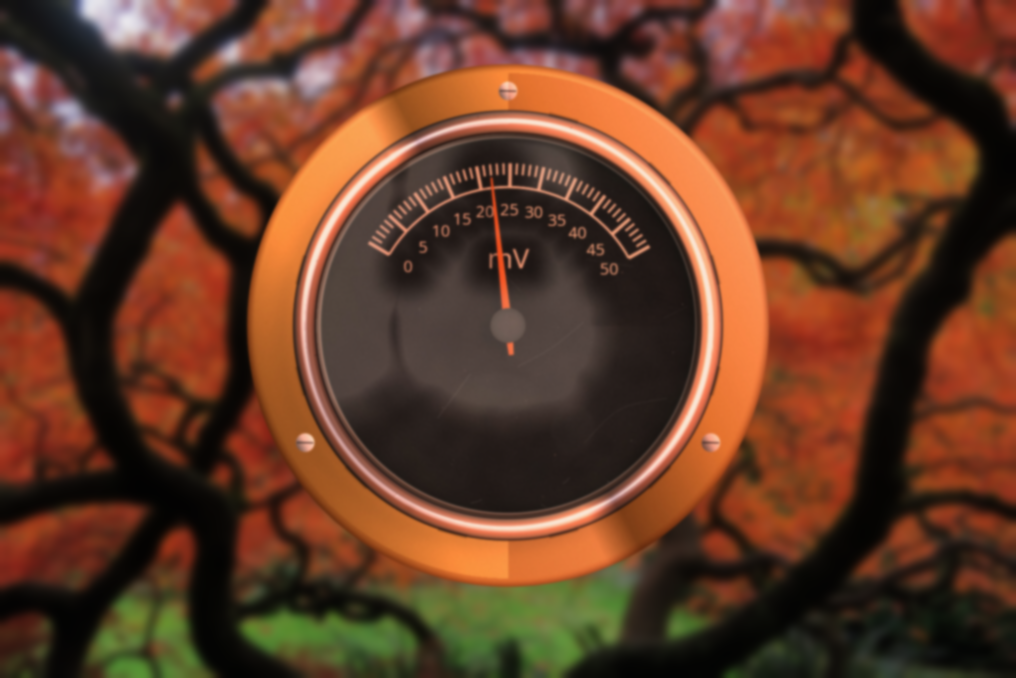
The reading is 22 mV
